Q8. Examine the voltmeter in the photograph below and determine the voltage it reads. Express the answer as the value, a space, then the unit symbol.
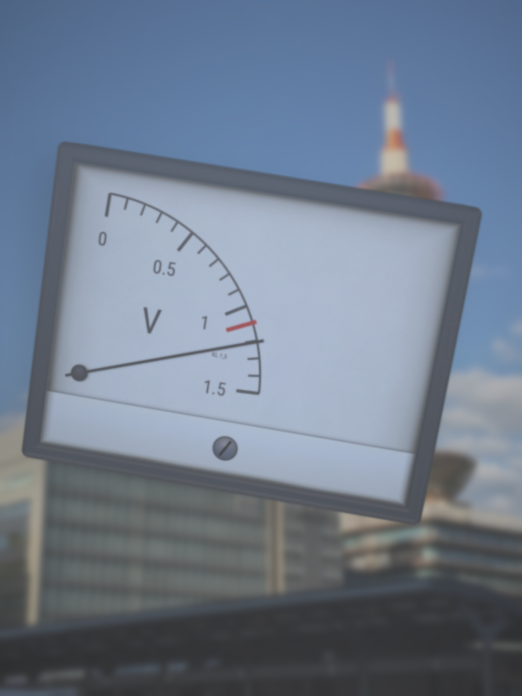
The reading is 1.2 V
